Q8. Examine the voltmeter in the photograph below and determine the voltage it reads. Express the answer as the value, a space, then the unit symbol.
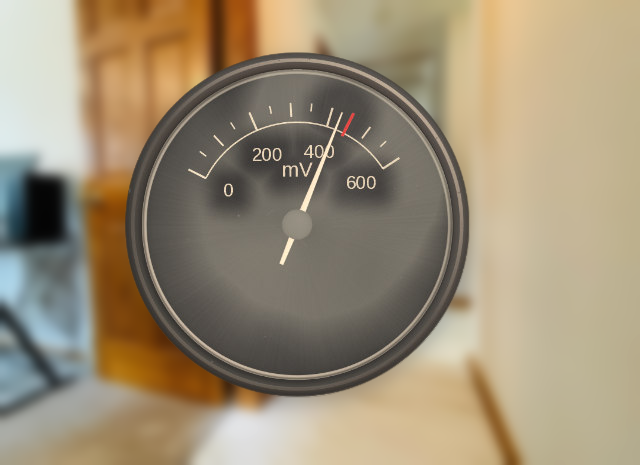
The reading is 425 mV
